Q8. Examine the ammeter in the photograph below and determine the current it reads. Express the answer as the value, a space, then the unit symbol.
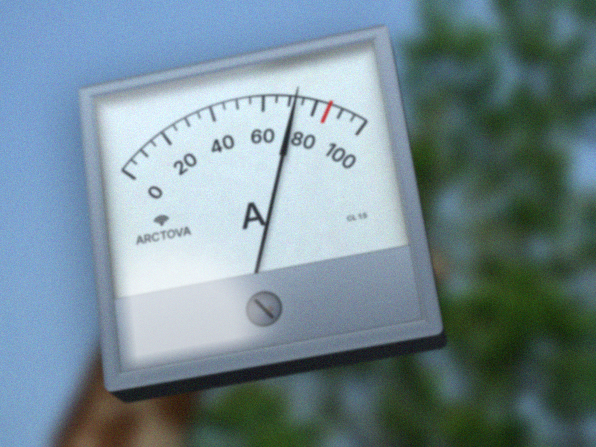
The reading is 72.5 A
